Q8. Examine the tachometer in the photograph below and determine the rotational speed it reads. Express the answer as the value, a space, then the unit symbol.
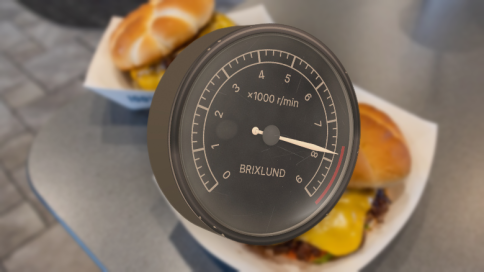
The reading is 7800 rpm
